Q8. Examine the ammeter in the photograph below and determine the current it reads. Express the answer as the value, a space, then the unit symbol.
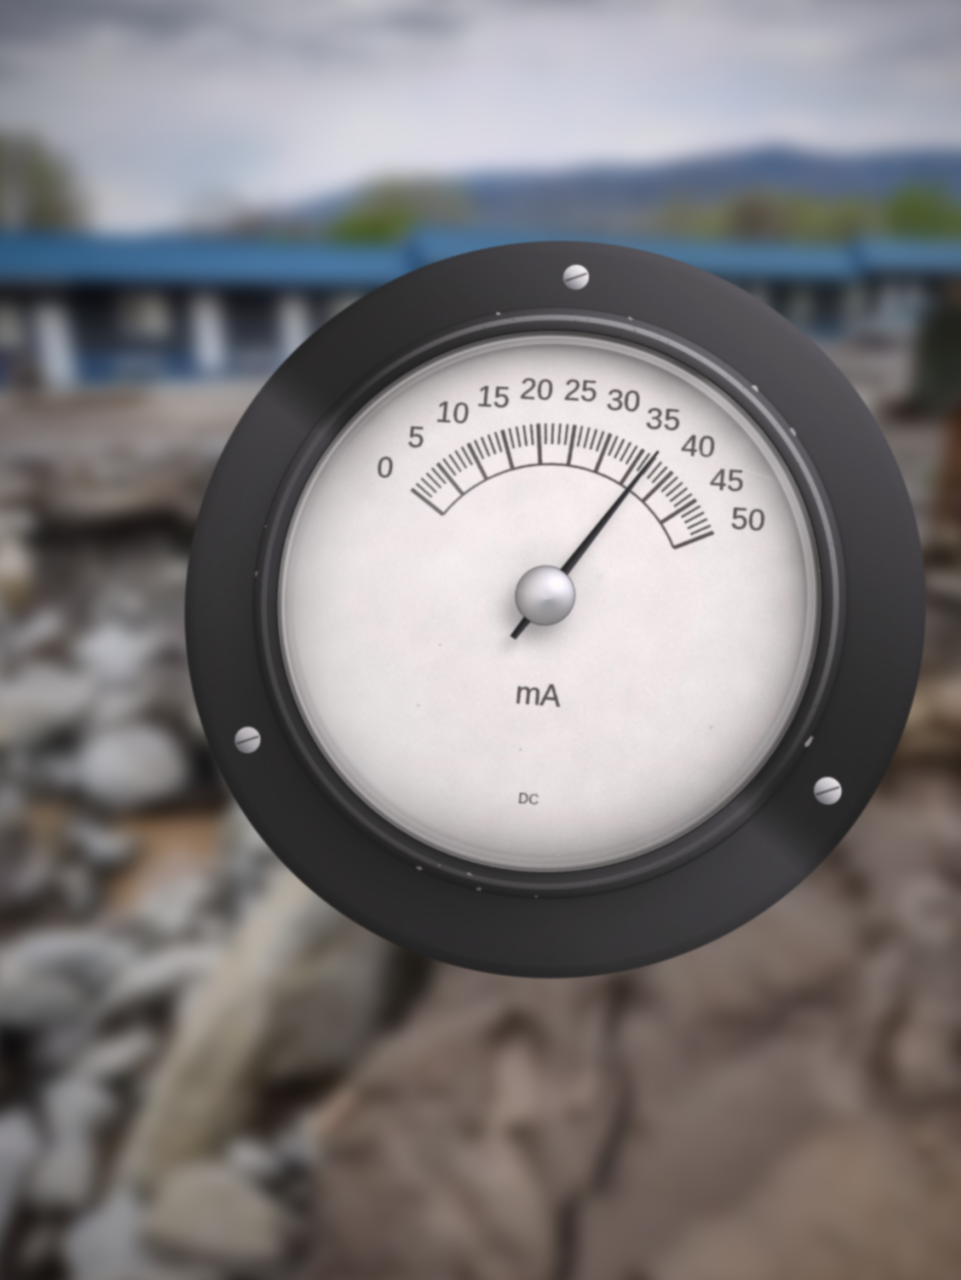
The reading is 37 mA
